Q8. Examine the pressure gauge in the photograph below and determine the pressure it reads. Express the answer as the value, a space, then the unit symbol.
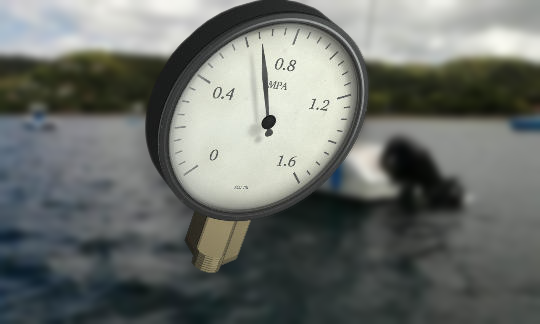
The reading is 0.65 MPa
